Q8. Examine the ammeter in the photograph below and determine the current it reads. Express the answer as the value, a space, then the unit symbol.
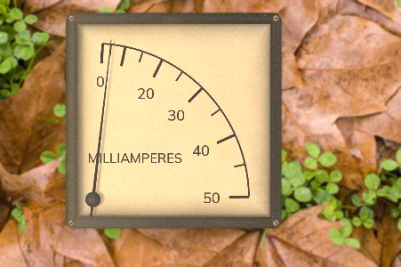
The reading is 5 mA
